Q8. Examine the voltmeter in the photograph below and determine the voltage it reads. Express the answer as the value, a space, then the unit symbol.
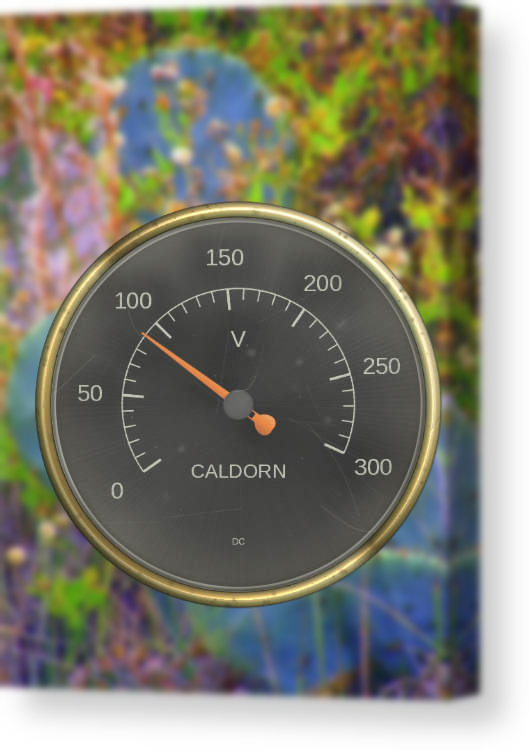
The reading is 90 V
